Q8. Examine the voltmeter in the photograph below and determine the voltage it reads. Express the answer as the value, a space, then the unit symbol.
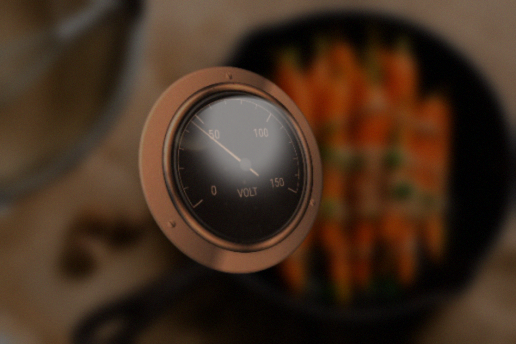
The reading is 45 V
